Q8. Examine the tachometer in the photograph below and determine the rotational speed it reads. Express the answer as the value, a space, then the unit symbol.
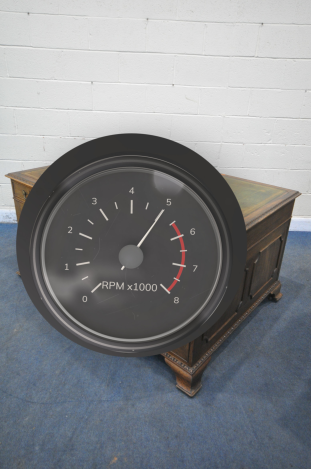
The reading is 5000 rpm
